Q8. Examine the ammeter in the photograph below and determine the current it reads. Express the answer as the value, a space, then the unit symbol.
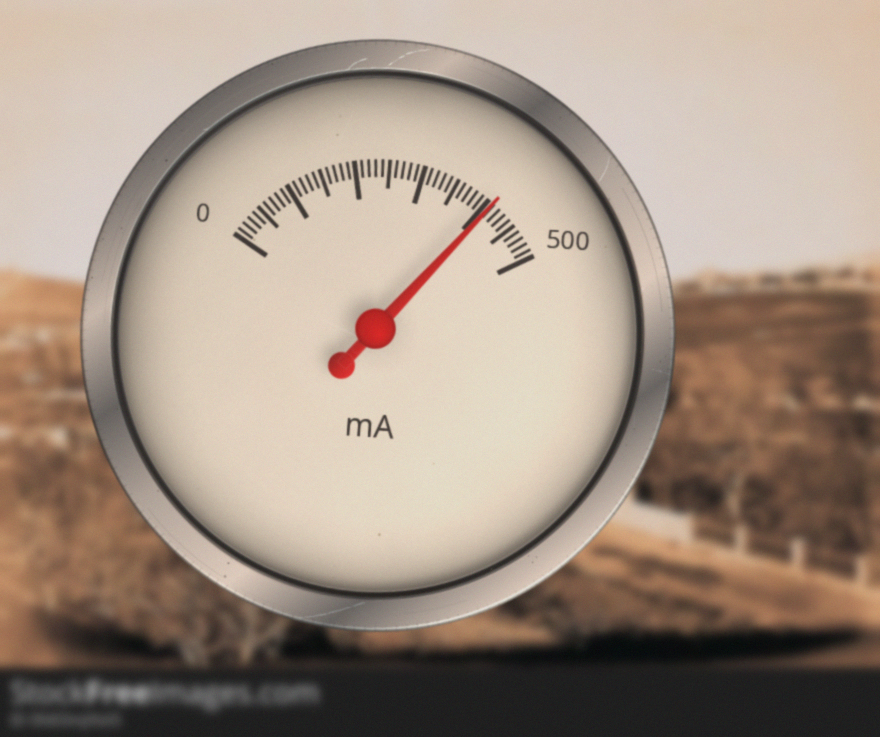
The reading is 410 mA
